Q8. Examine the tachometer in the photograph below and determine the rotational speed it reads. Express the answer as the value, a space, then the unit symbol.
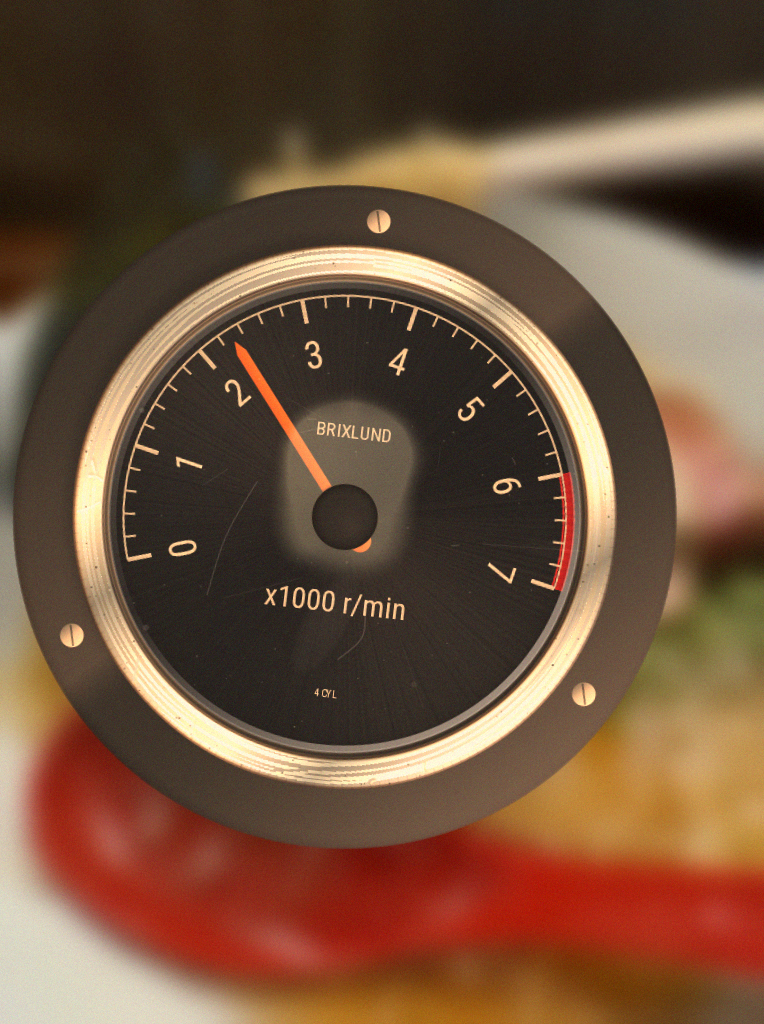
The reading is 2300 rpm
